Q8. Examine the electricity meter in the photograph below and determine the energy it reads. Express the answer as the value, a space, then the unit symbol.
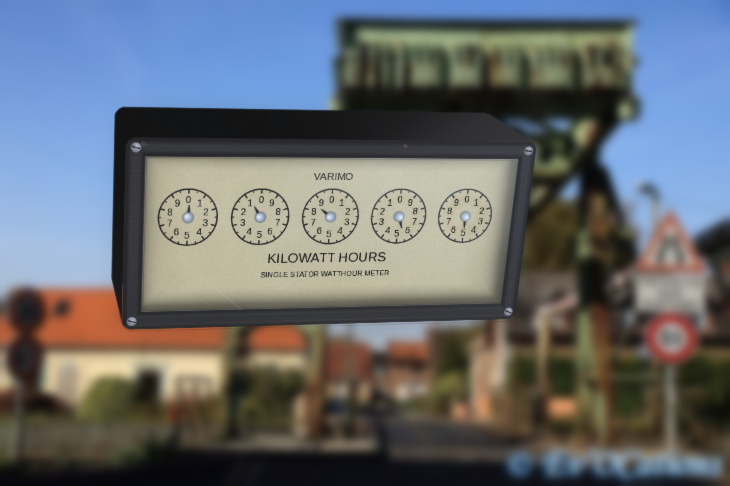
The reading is 855 kWh
